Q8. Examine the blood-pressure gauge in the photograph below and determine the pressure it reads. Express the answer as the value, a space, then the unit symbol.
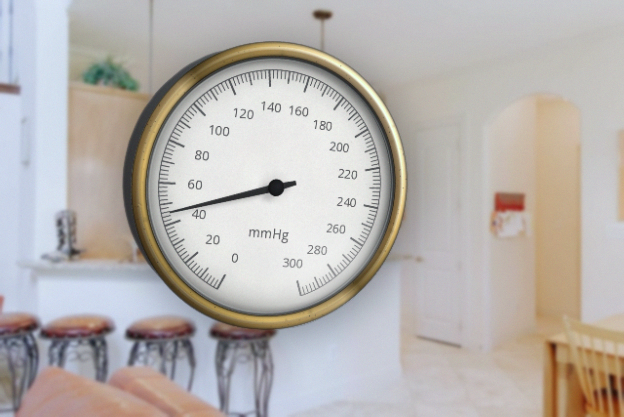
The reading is 46 mmHg
